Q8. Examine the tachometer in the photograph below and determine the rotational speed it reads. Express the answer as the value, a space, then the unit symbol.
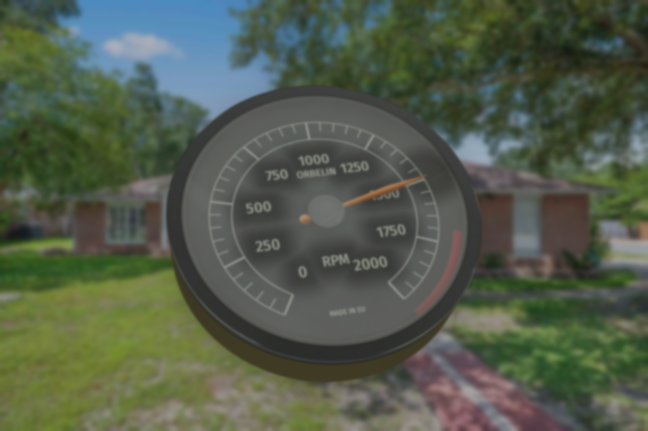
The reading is 1500 rpm
